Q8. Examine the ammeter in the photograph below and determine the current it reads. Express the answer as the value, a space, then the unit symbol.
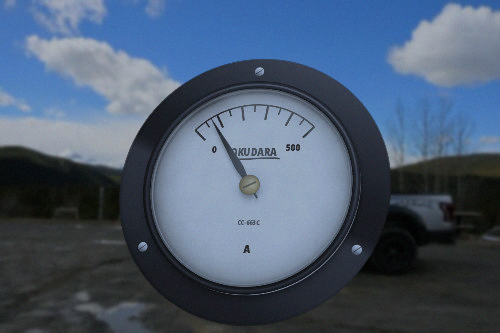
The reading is 75 A
